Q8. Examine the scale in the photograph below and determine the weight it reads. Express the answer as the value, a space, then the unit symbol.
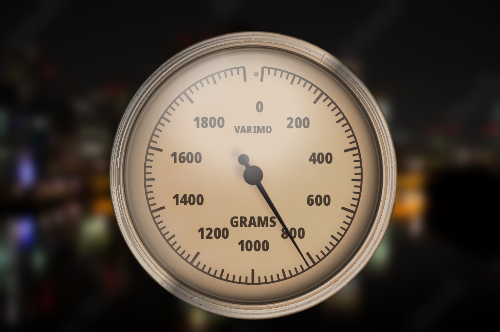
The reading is 820 g
